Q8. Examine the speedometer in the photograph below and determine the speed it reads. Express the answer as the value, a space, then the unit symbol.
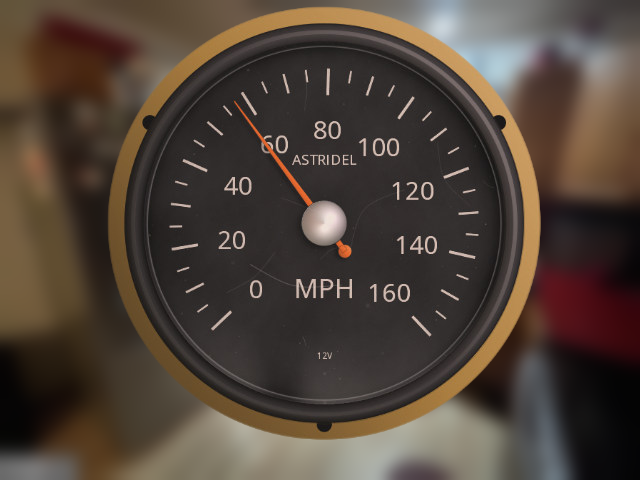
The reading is 57.5 mph
